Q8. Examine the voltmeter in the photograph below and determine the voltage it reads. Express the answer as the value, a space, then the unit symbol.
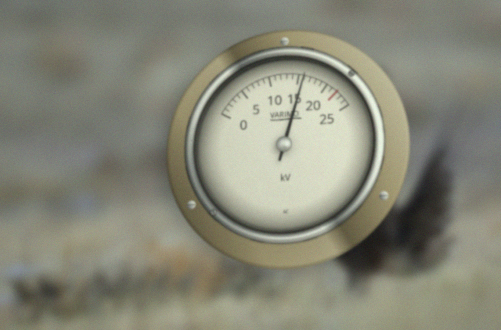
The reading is 16 kV
